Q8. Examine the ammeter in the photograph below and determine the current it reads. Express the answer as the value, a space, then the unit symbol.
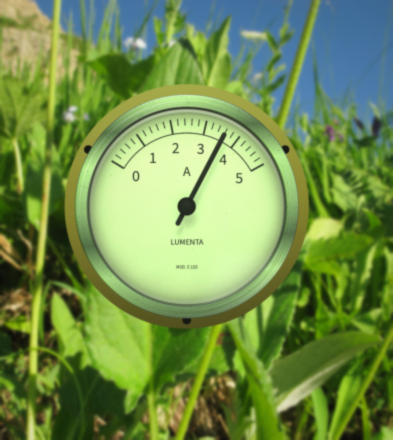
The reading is 3.6 A
